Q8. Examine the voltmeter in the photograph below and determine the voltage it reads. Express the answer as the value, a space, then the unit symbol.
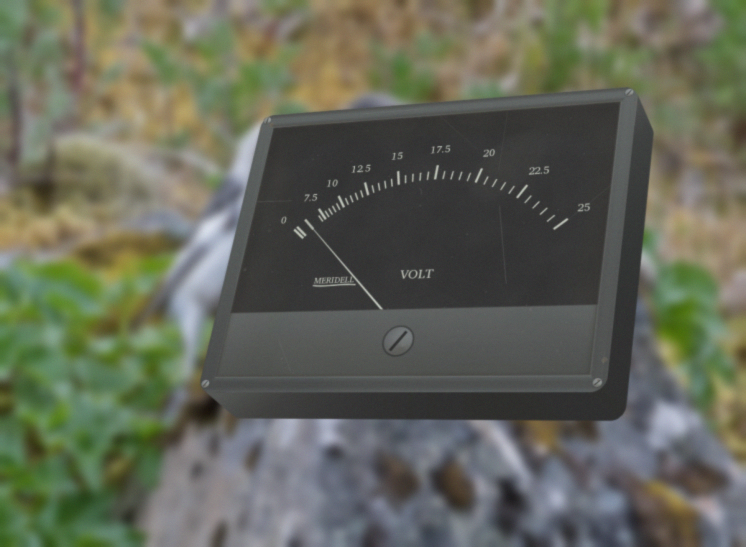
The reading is 5 V
